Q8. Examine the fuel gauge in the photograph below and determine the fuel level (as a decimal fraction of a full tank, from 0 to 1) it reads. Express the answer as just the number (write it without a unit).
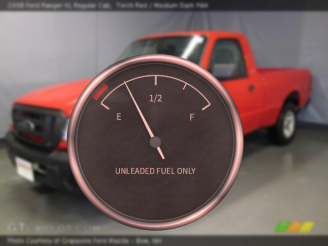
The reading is 0.25
